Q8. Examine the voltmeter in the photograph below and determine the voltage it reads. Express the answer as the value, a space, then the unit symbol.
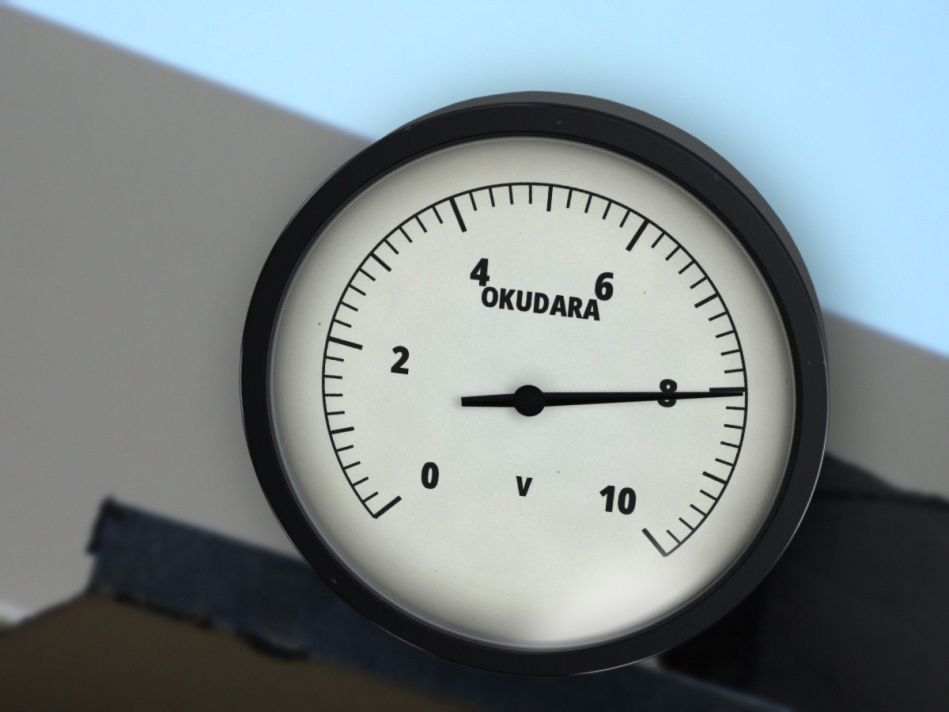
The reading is 8 V
